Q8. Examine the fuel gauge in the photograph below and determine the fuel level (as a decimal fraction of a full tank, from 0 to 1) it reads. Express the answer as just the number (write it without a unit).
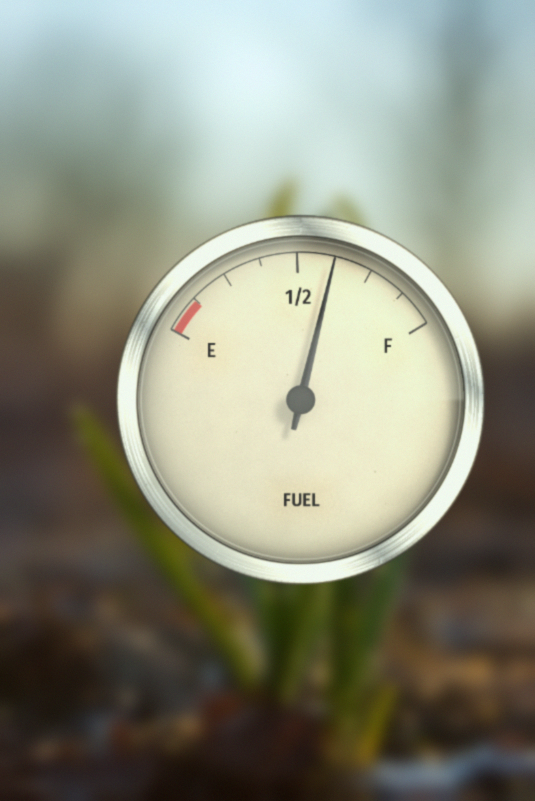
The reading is 0.625
